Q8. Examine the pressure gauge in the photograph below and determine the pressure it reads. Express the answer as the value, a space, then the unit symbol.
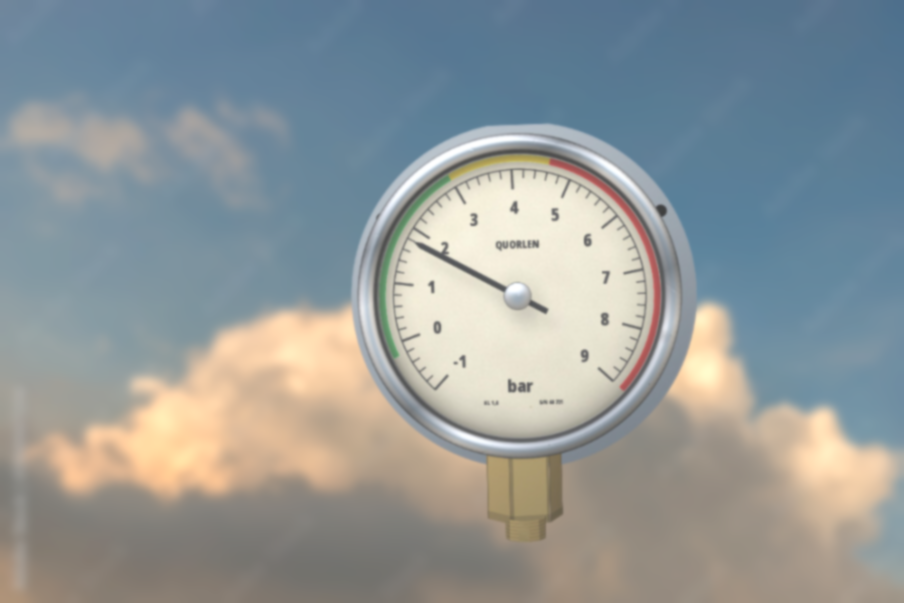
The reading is 1.8 bar
